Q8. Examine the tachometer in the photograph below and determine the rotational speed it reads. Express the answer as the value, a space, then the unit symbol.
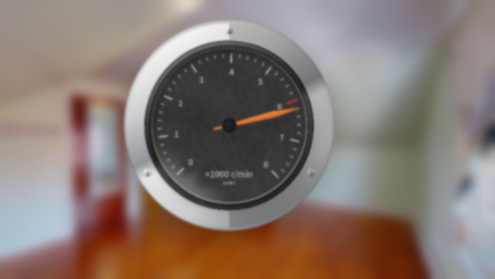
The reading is 6200 rpm
